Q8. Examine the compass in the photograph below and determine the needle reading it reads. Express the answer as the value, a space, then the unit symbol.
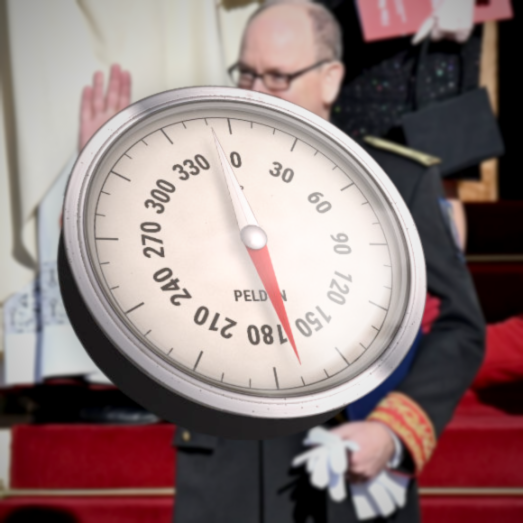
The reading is 170 °
